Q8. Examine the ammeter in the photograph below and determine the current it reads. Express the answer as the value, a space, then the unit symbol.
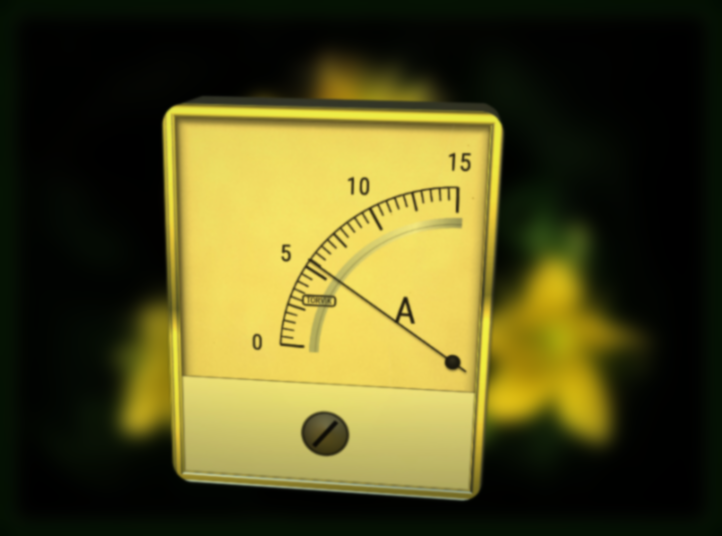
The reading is 5.5 A
